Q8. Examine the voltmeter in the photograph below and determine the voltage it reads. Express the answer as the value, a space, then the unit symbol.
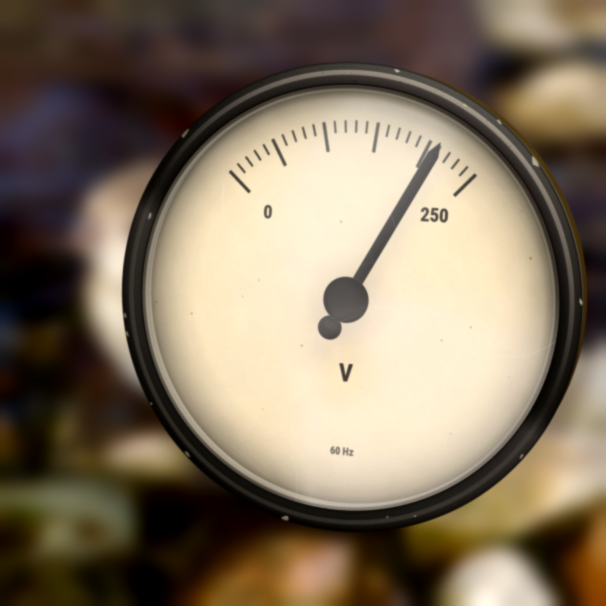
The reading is 210 V
